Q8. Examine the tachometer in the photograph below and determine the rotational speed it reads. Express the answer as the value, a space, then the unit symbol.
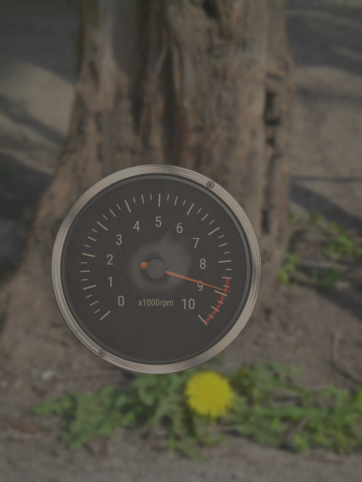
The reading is 8875 rpm
